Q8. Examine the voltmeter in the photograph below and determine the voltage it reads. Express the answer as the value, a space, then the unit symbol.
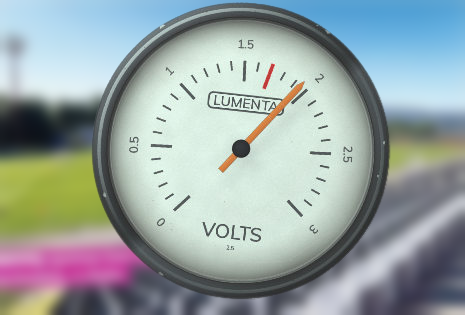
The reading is 1.95 V
